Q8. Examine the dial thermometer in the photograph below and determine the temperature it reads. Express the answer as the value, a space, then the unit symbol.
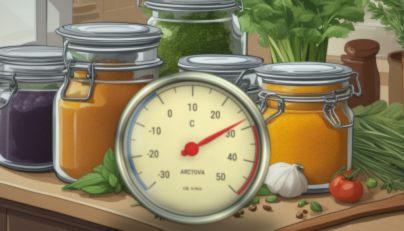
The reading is 27.5 °C
